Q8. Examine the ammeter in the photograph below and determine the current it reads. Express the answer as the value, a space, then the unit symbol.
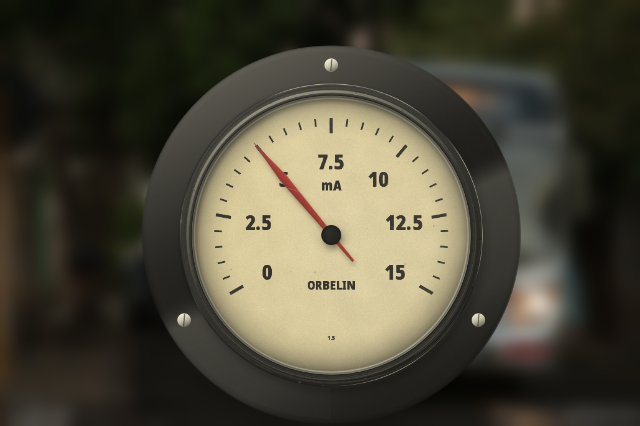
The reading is 5 mA
